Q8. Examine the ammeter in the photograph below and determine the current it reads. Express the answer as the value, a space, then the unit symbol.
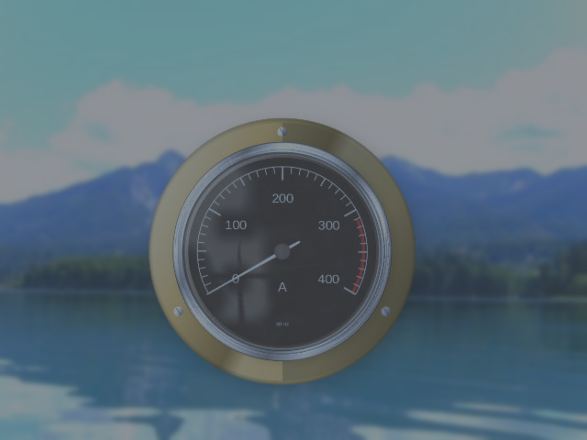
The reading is 0 A
